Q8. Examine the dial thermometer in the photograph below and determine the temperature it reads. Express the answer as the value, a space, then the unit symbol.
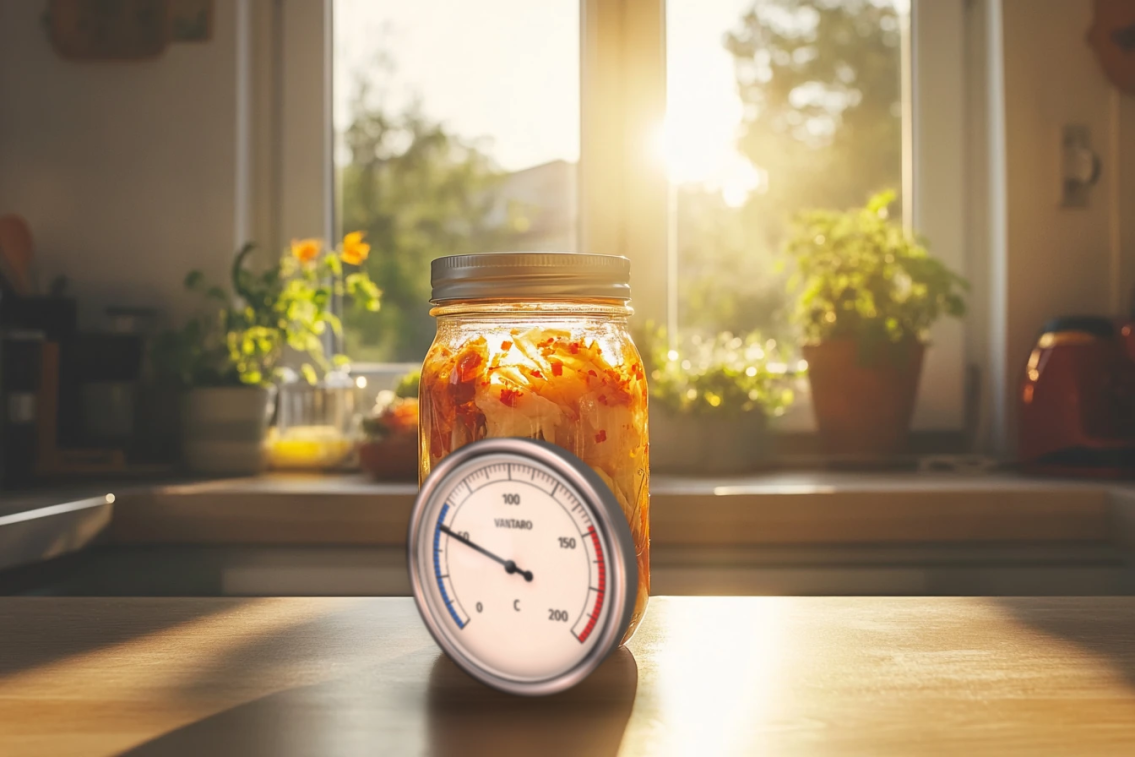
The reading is 50 °C
